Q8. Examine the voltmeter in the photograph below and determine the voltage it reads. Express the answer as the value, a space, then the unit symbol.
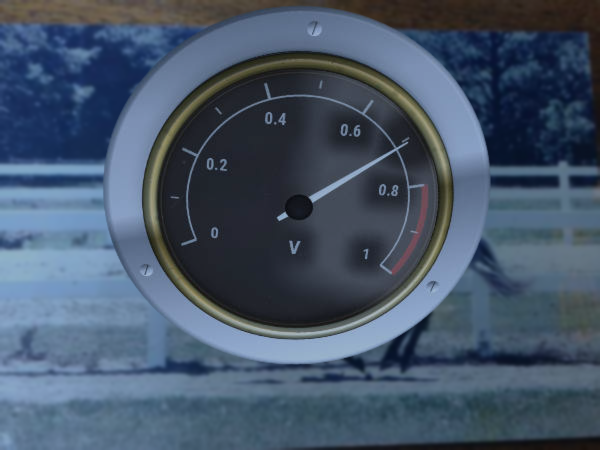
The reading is 0.7 V
